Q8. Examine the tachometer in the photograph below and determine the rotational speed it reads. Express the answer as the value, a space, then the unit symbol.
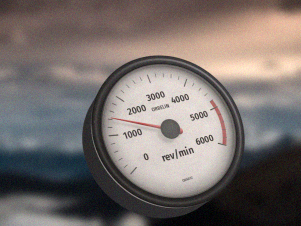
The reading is 1400 rpm
